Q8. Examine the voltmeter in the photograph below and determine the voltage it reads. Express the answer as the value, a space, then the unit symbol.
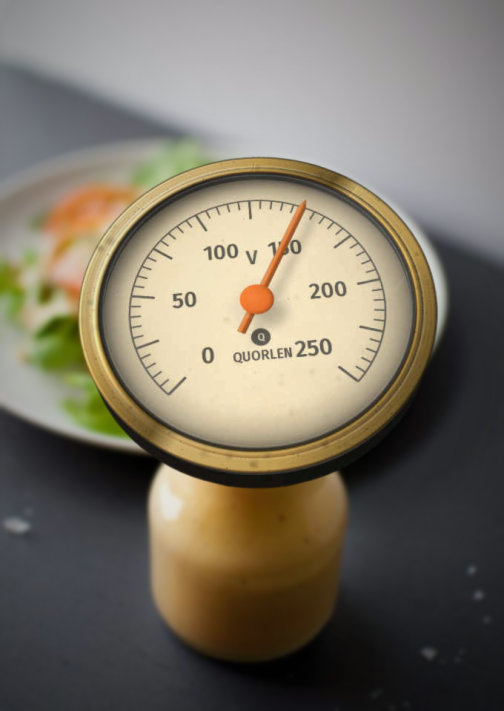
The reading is 150 V
